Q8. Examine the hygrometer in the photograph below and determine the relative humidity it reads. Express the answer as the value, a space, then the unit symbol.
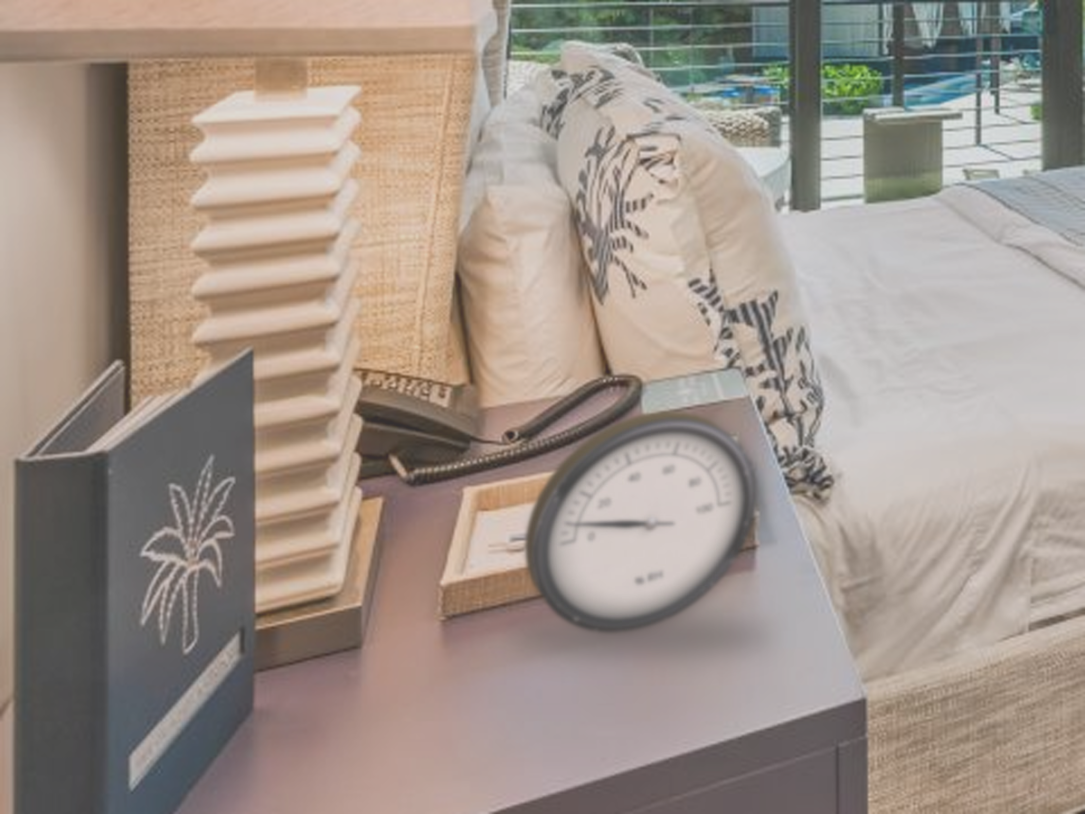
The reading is 8 %
